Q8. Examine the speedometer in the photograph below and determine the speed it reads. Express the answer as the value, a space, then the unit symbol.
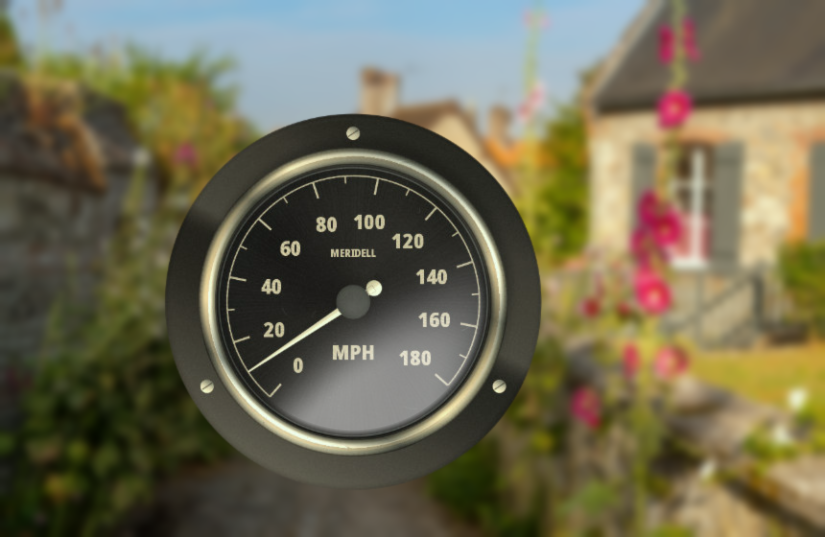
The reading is 10 mph
